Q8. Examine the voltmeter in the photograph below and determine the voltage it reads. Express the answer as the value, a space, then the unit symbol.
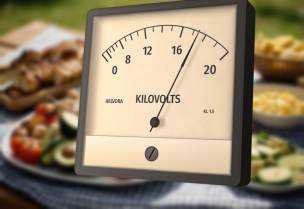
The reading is 17.5 kV
